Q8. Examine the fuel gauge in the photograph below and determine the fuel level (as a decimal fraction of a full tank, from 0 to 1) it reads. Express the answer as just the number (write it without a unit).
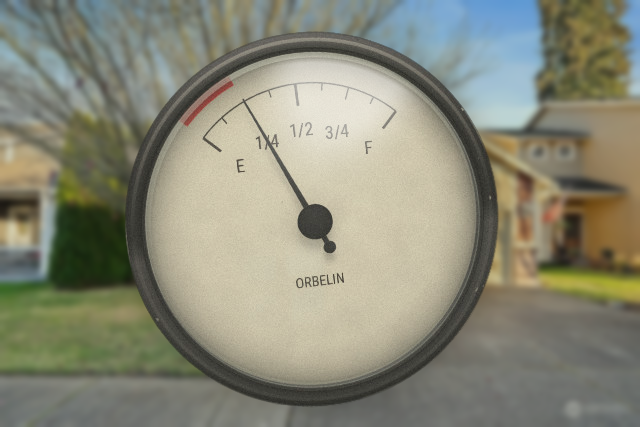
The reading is 0.25
